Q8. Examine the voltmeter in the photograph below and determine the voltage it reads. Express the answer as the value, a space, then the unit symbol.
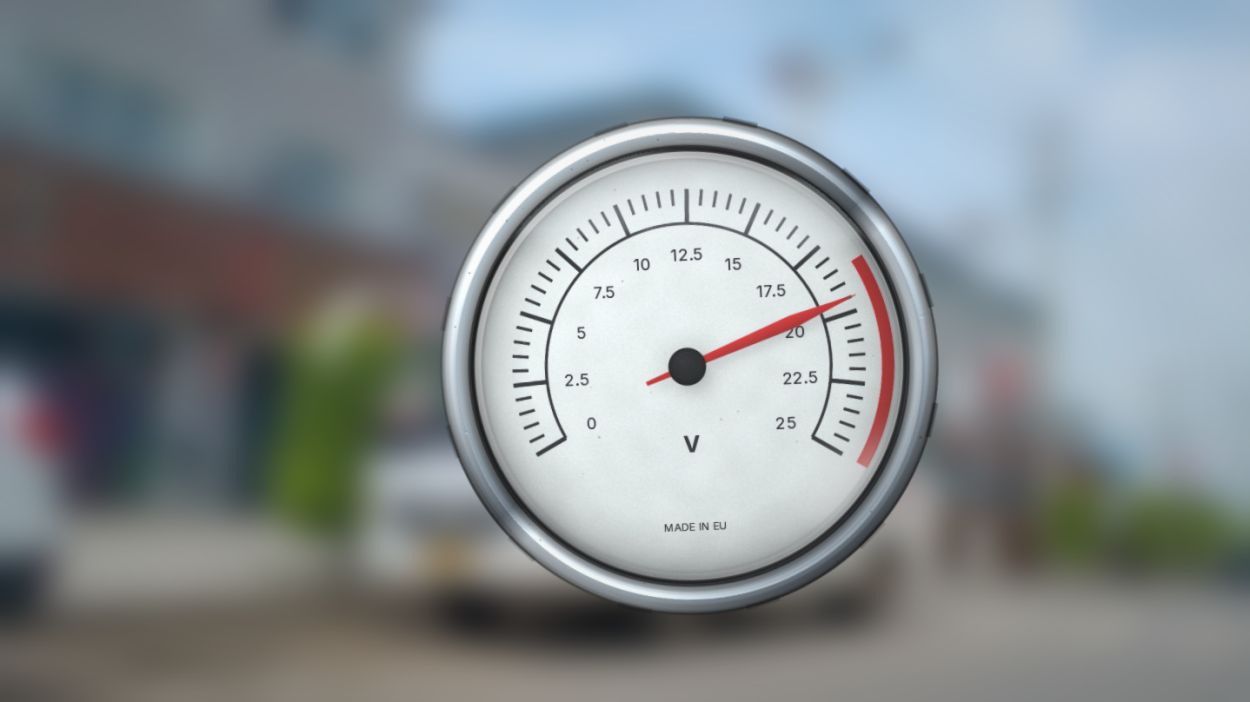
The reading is 19.5 V
